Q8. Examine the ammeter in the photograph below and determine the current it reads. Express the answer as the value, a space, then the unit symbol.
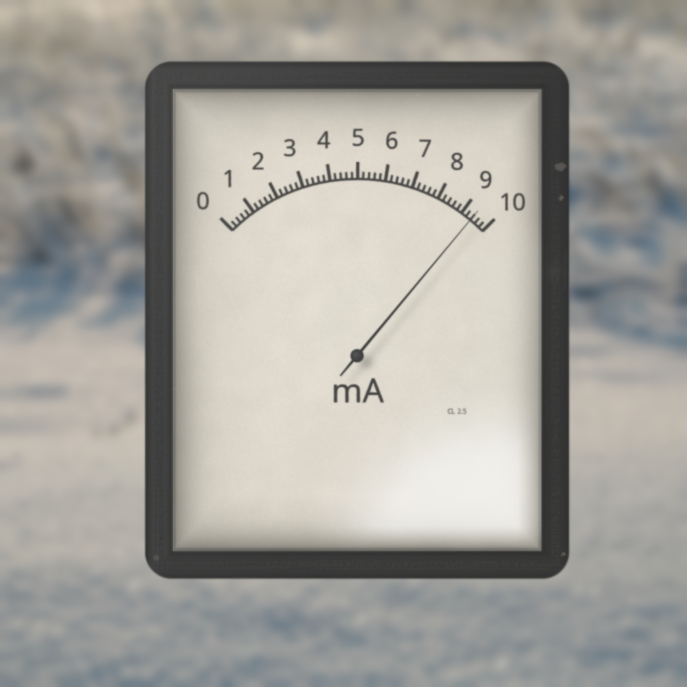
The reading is 9.4 mA
